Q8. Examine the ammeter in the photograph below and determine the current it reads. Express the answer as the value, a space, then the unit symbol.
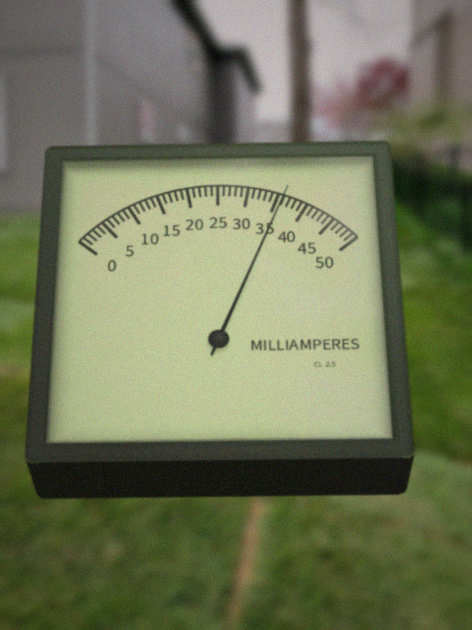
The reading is 36 mA
